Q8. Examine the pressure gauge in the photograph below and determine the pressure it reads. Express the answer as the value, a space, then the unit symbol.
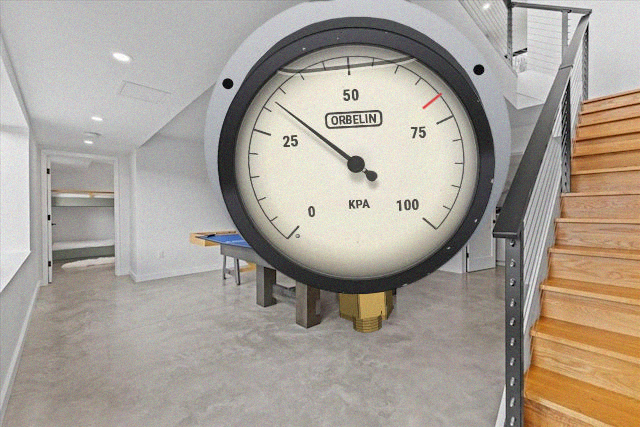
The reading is 32.5 kPa
